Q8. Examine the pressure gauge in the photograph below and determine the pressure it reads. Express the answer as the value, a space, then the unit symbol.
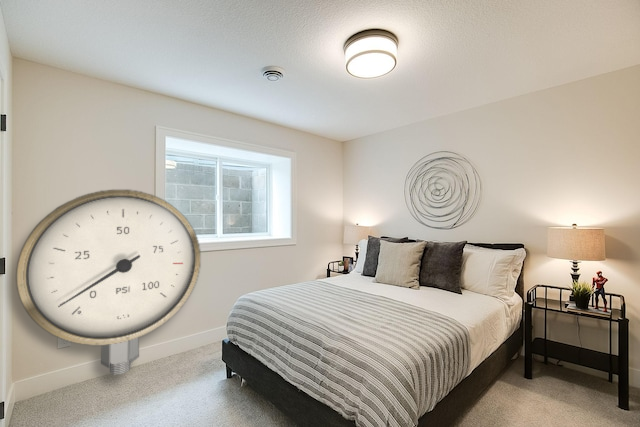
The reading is 5 psi
